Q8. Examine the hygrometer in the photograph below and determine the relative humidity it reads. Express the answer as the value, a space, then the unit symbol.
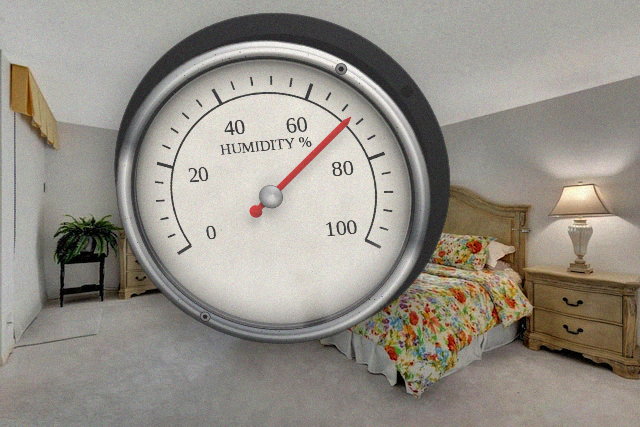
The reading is 70 %
